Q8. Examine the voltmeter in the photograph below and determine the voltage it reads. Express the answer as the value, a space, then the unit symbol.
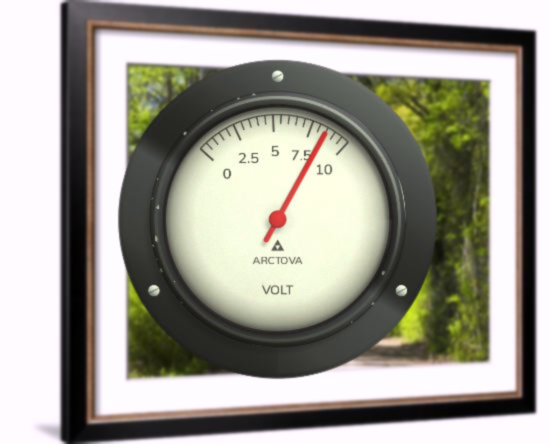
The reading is 8.5 V
